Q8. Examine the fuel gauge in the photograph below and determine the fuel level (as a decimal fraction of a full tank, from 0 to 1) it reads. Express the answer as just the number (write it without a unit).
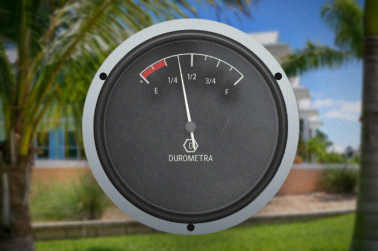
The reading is 0.375
